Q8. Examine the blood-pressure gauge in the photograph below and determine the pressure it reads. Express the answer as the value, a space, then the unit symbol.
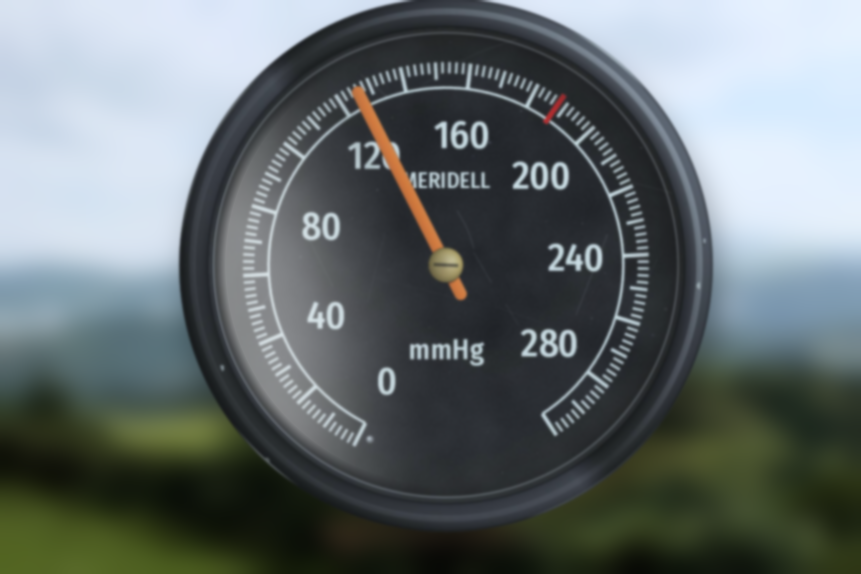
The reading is 126 mmHg
